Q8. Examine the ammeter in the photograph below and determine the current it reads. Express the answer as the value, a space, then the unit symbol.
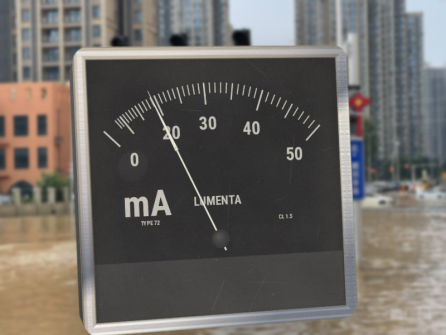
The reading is 19 mA
